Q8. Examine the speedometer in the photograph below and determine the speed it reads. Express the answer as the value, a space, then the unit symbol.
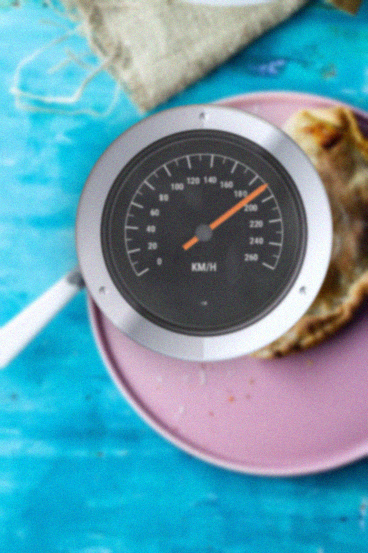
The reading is 190 km/h
